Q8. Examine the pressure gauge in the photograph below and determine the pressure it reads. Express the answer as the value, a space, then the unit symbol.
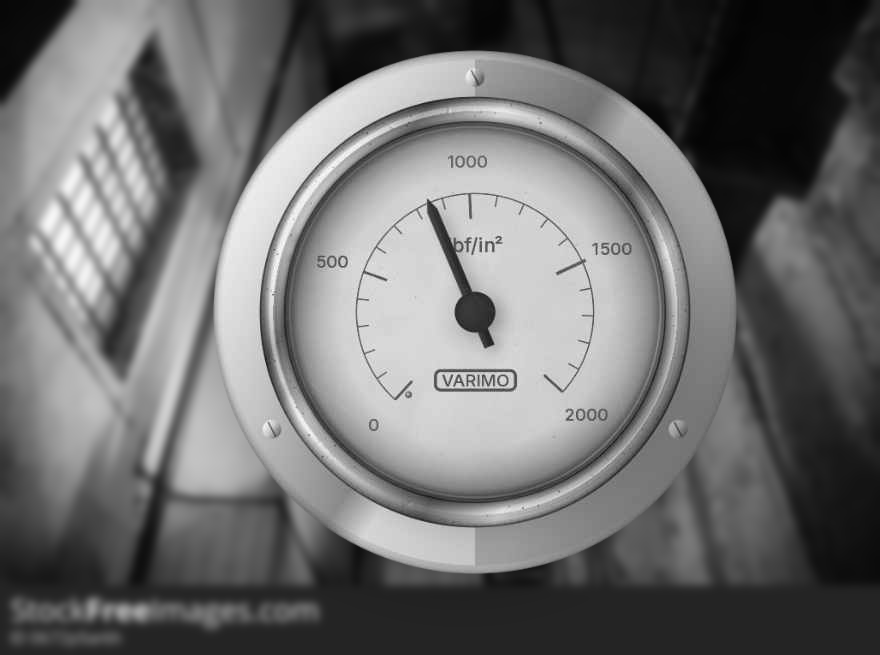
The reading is 850 psi
